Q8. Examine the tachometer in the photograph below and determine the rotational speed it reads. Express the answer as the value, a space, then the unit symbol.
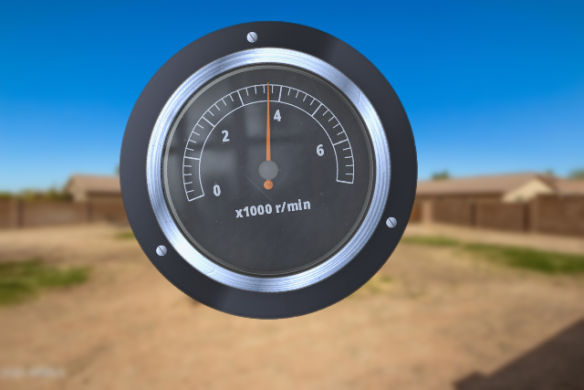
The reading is 3700 rpm
